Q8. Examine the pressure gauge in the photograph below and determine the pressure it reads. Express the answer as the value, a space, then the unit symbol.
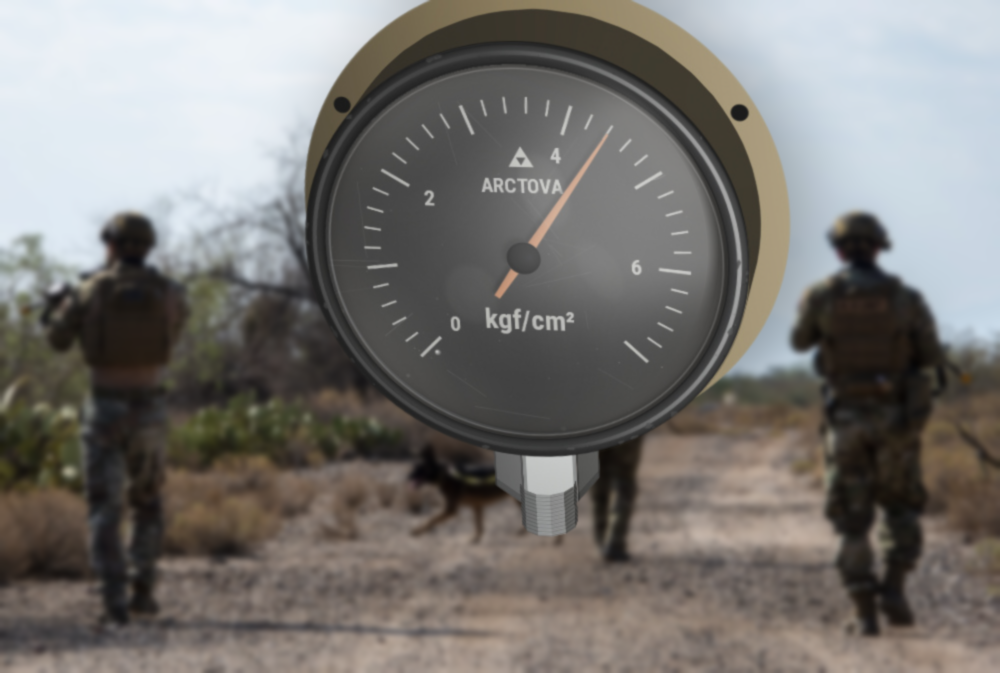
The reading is 4.4 kg/cm²
